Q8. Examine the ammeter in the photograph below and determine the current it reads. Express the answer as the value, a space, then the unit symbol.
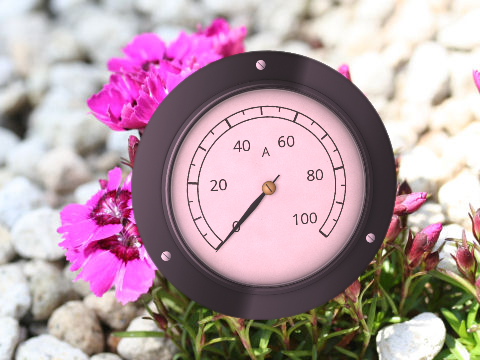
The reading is 0 A
